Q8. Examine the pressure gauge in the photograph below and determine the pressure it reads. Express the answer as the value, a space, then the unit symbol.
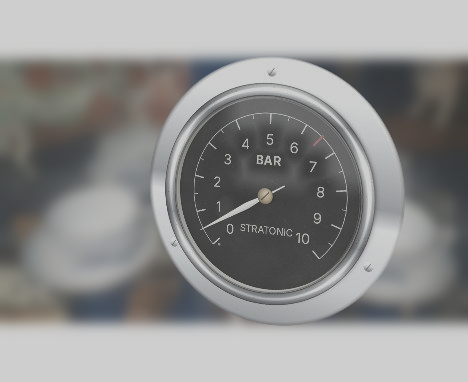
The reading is 0.5 bar
